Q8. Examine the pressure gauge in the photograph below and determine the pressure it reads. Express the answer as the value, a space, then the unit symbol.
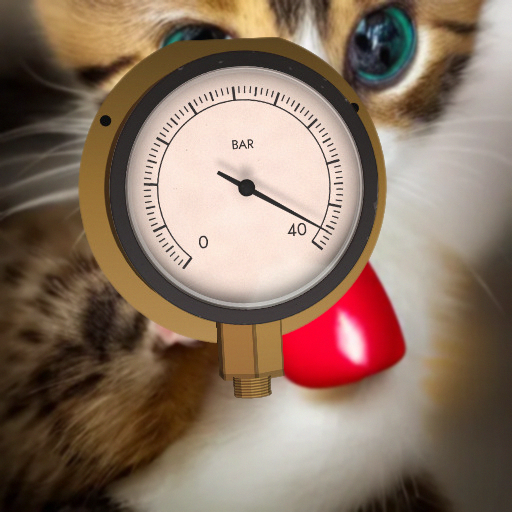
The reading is 38.5 bar
